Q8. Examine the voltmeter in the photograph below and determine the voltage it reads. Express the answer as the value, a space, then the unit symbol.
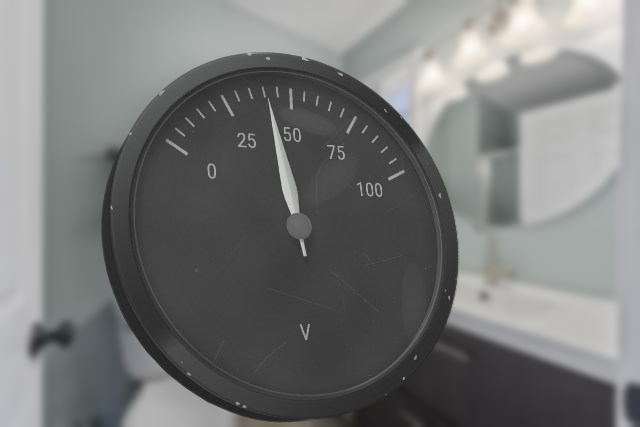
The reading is 40 V
